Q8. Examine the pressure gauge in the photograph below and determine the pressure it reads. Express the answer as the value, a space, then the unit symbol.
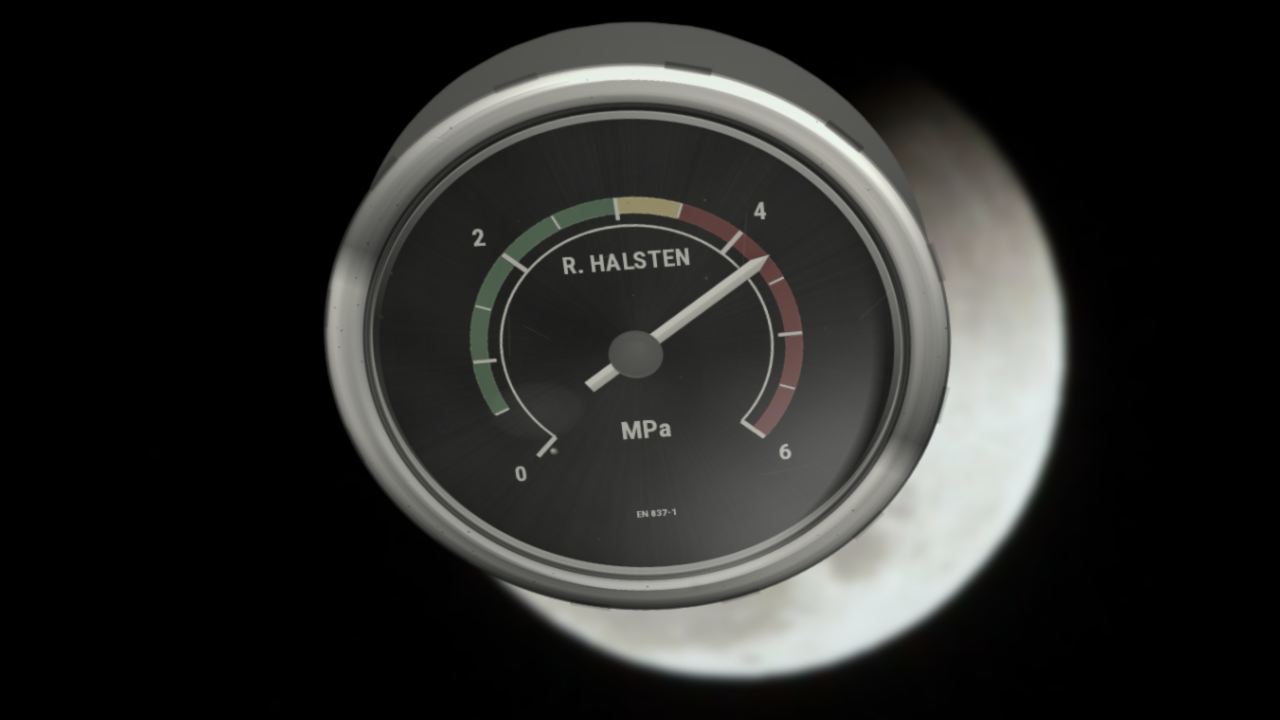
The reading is 4.25 MPa
